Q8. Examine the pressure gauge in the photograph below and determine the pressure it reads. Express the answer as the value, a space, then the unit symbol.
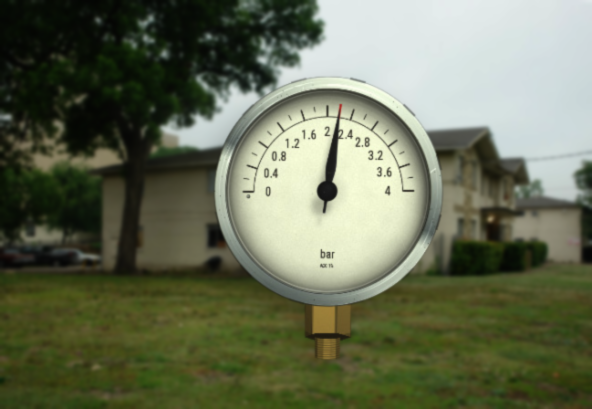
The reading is 2.2 bar
